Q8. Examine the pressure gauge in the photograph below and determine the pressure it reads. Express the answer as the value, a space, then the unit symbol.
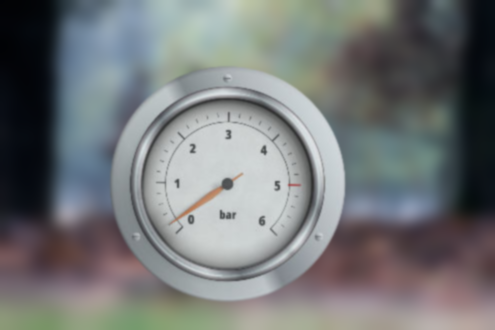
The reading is 0.2 bar
